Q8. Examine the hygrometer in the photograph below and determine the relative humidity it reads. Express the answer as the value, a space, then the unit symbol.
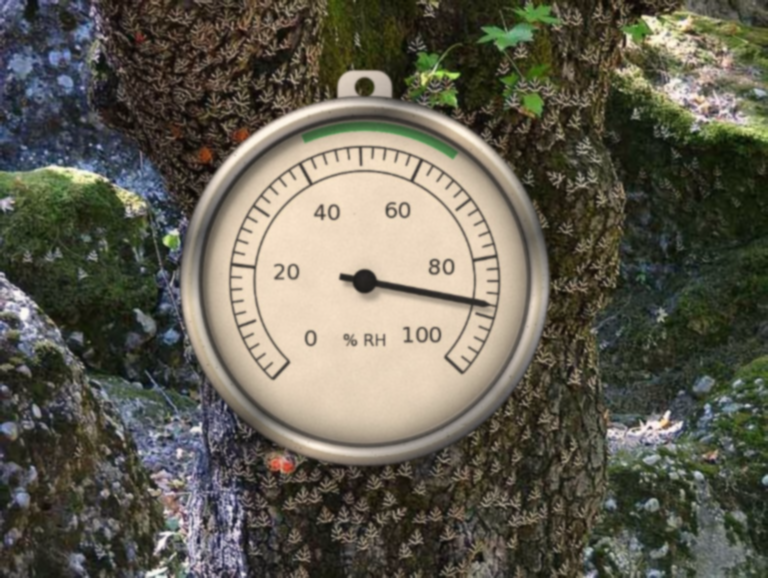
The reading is 88 %
